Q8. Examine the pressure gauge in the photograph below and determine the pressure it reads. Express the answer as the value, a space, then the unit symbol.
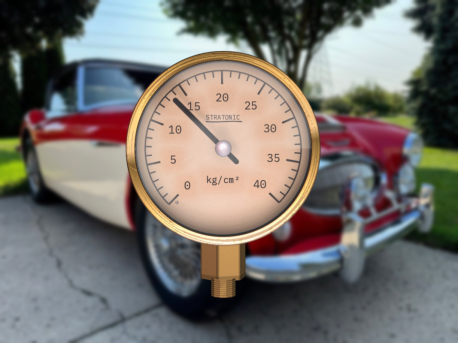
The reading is 13.5 kg/cm²
